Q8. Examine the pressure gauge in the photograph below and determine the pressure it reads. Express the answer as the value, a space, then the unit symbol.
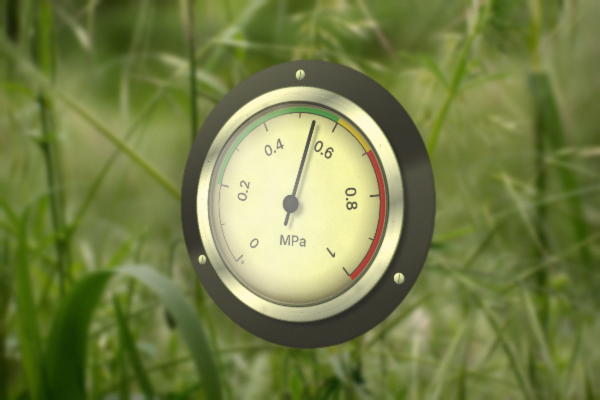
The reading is 0.55 MPa
